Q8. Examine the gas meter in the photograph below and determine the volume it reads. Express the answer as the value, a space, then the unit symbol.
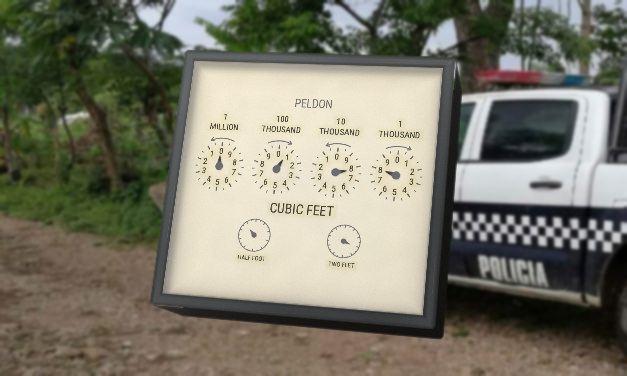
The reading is 7800 ft³
